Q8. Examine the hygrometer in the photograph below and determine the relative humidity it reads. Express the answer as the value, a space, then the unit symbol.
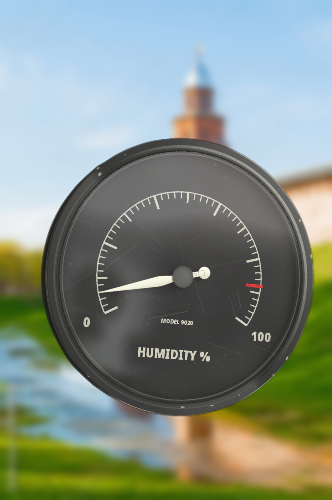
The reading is 6 %
